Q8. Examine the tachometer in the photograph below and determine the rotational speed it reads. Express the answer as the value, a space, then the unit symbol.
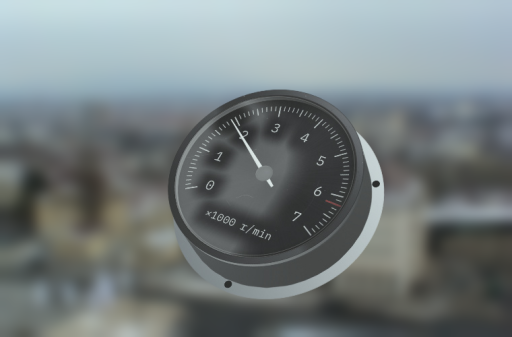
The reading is 1900 rpm
